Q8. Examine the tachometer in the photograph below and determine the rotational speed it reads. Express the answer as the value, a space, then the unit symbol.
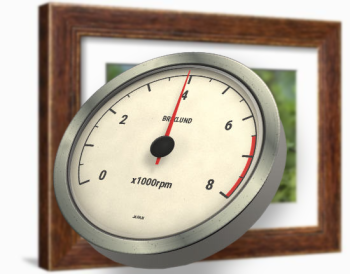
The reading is 4000 rpm
